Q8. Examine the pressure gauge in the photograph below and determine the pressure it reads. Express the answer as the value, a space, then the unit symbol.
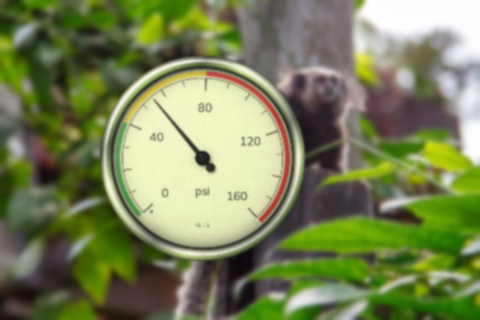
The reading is 55 psi
